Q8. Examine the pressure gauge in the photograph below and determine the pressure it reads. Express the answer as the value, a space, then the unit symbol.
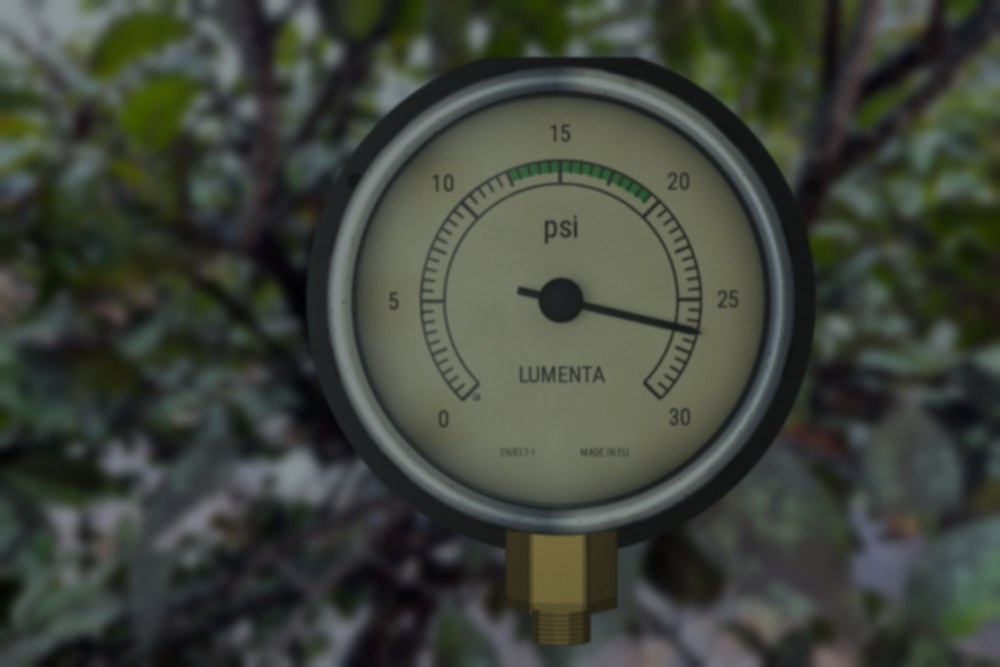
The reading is 26.5 psi
